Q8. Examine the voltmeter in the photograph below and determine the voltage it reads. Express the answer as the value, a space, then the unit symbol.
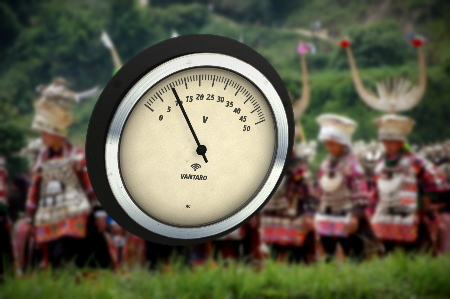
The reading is 10 V
